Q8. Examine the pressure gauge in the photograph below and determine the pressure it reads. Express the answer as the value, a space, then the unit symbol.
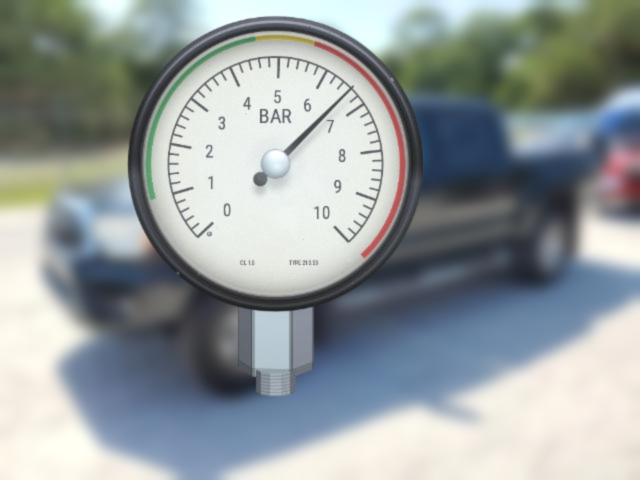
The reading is 6.6 bar
